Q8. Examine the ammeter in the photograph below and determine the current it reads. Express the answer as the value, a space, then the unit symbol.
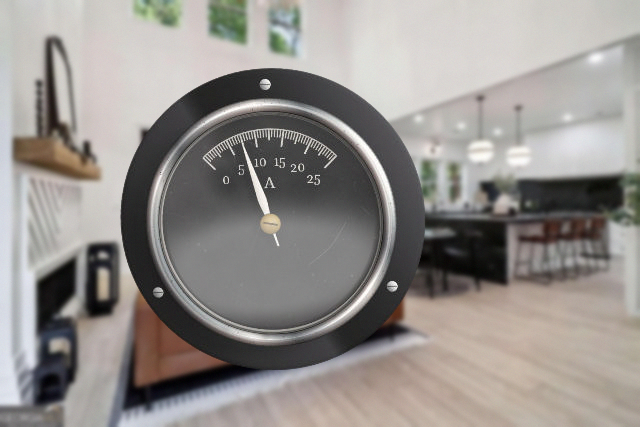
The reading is 7.5 A
